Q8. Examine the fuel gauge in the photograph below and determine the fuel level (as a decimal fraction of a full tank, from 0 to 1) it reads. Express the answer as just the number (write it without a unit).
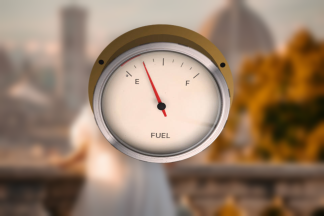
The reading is 0.25
